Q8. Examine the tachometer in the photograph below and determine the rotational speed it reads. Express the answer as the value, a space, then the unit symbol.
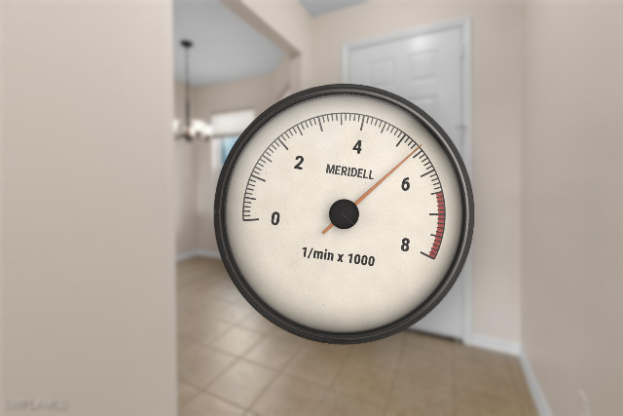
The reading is 5400 rpm
